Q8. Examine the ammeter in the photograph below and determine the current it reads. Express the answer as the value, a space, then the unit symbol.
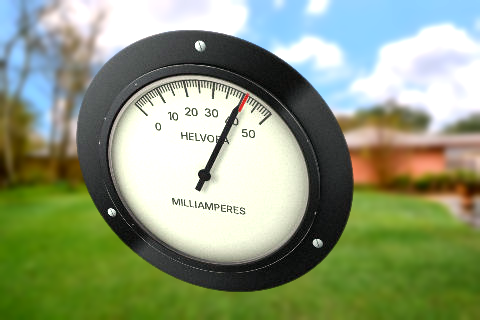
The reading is 40 mA
